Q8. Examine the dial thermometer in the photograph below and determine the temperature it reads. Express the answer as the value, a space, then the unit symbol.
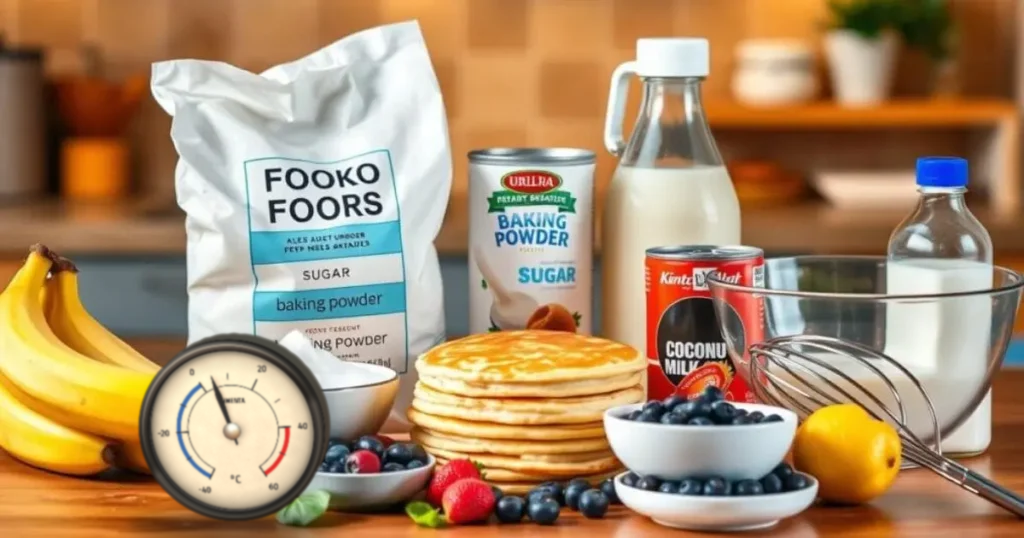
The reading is 5 °C
